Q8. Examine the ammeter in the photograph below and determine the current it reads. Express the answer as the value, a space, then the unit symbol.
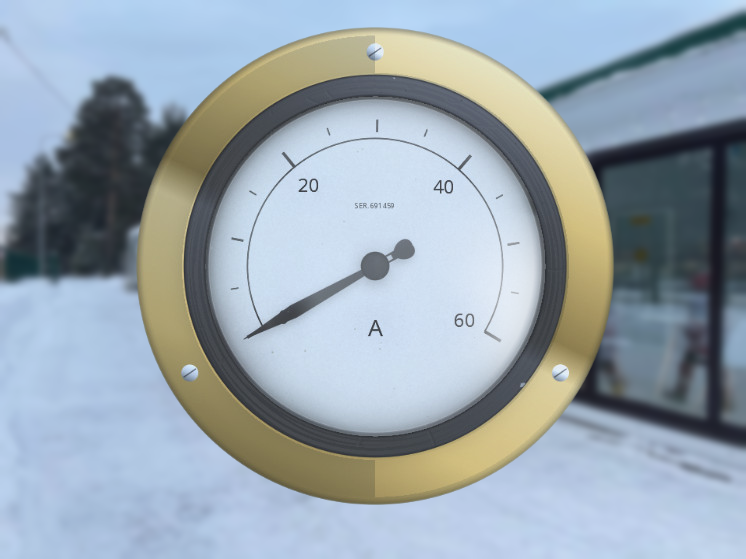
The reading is 0 A
